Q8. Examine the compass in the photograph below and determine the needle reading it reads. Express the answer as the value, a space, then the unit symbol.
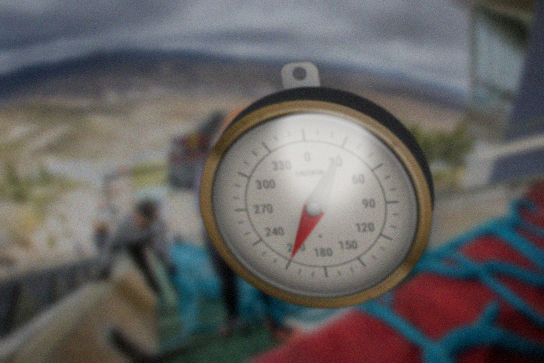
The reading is 210 °
